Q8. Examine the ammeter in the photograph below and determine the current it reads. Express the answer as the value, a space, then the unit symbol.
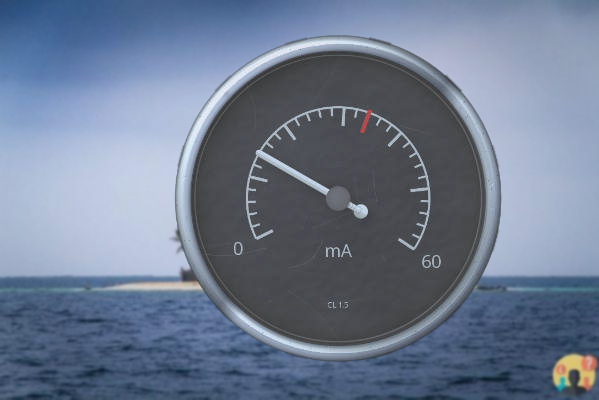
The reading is 14 mA
